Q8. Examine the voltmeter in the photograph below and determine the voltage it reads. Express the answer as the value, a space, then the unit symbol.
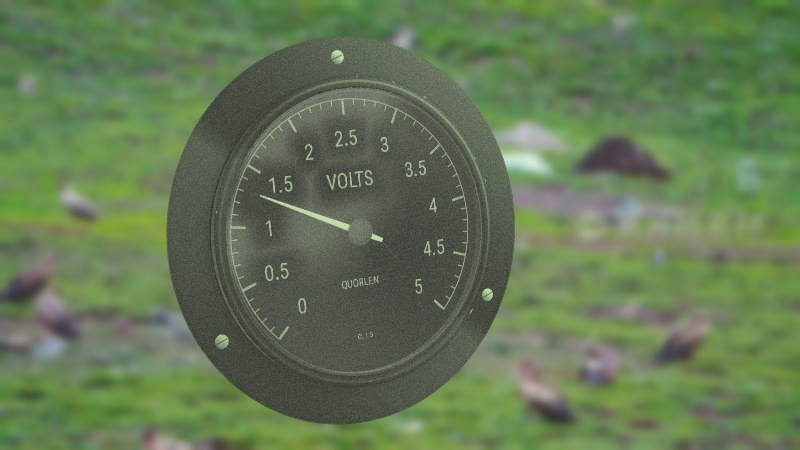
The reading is 1.3 V
